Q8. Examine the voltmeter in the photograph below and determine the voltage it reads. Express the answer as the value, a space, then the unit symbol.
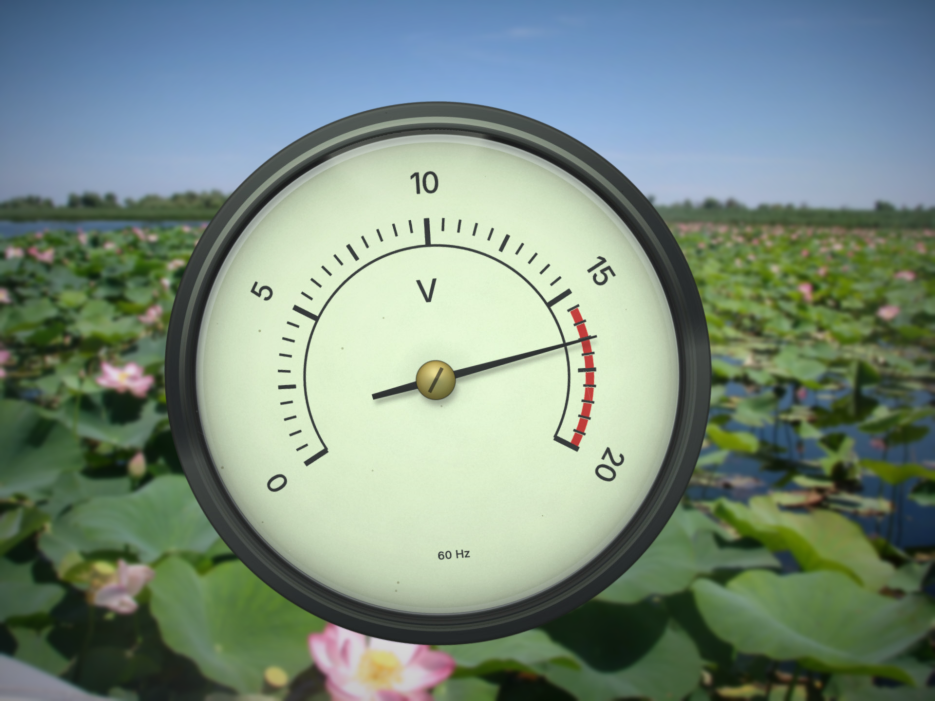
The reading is 16.5 V
